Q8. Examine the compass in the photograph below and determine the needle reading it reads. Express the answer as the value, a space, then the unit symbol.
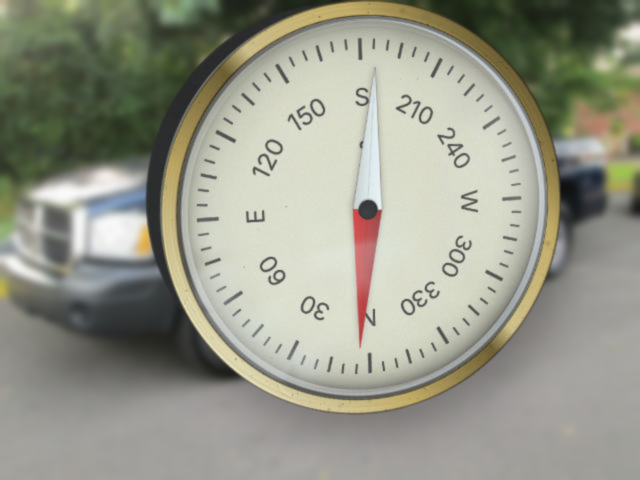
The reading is 5 °
